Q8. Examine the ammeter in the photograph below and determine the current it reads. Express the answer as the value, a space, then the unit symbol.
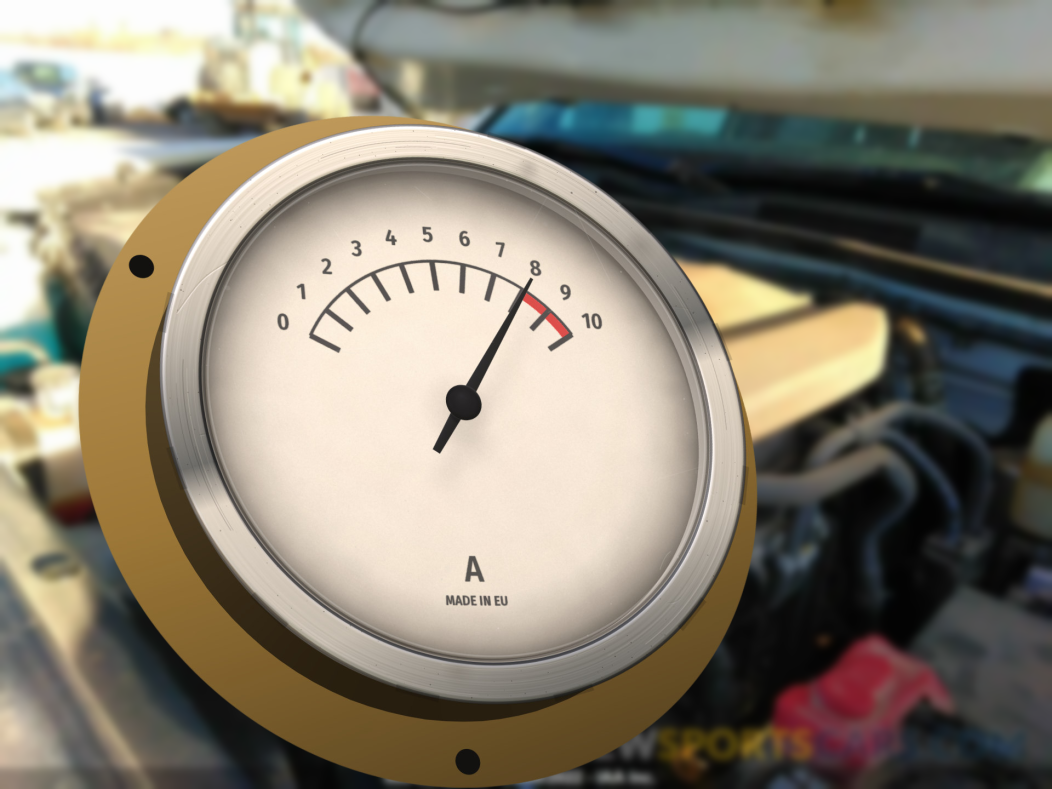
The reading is 8 A
